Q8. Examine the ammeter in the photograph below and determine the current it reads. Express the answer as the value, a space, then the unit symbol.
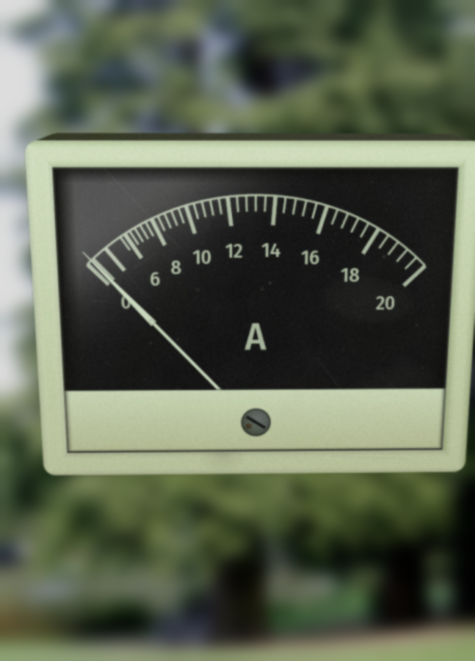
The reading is 2 A
